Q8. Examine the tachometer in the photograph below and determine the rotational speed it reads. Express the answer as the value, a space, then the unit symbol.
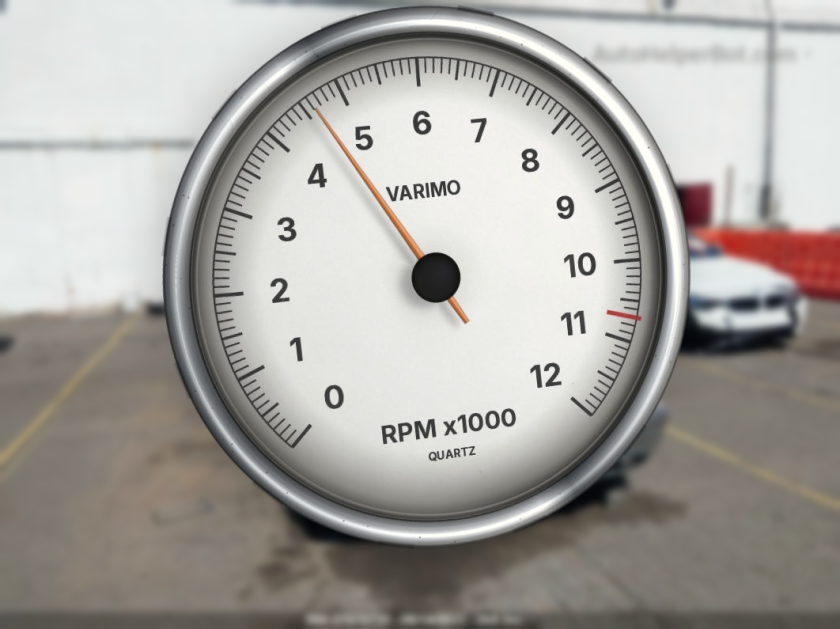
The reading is 4600 rpm
